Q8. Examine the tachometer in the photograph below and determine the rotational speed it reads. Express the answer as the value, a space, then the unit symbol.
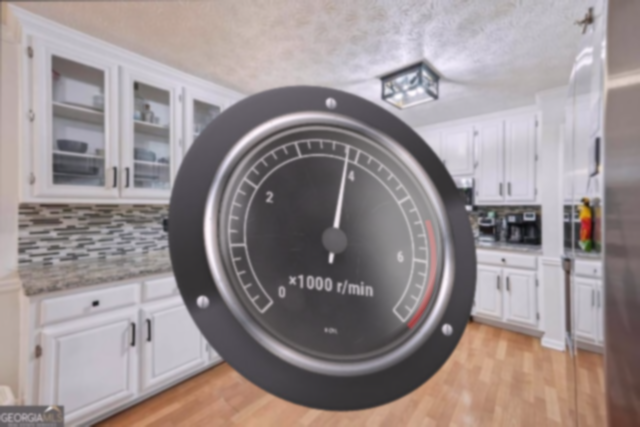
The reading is 3800 rpm
